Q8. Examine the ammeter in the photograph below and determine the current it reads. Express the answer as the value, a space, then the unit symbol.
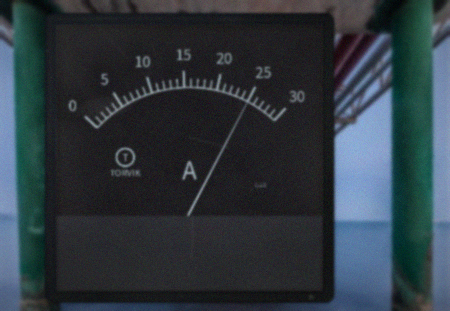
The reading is 25 A
